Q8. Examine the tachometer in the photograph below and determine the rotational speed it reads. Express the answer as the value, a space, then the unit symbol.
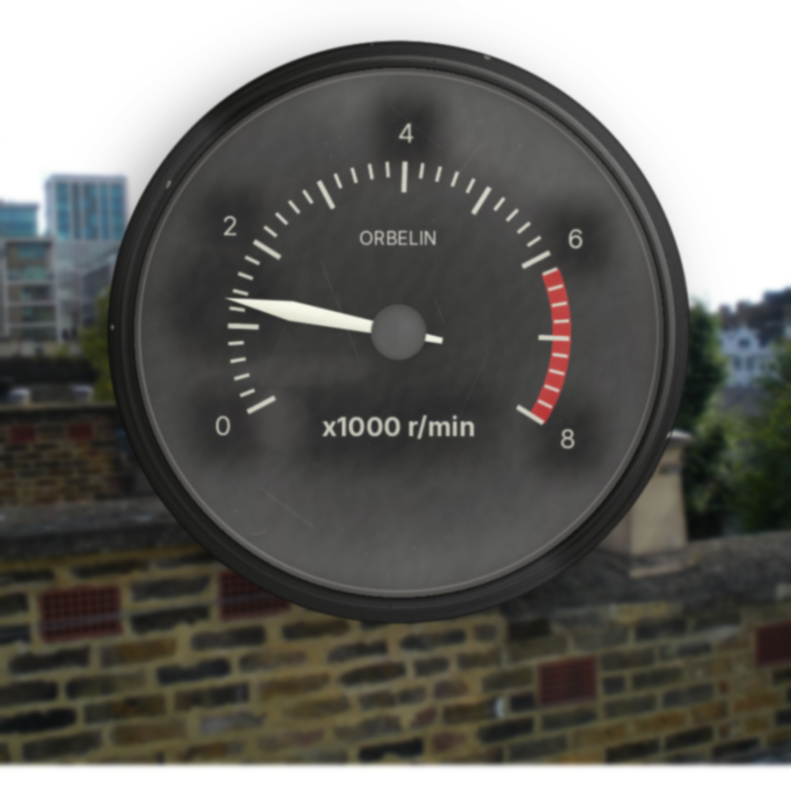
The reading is 1300 rpm
